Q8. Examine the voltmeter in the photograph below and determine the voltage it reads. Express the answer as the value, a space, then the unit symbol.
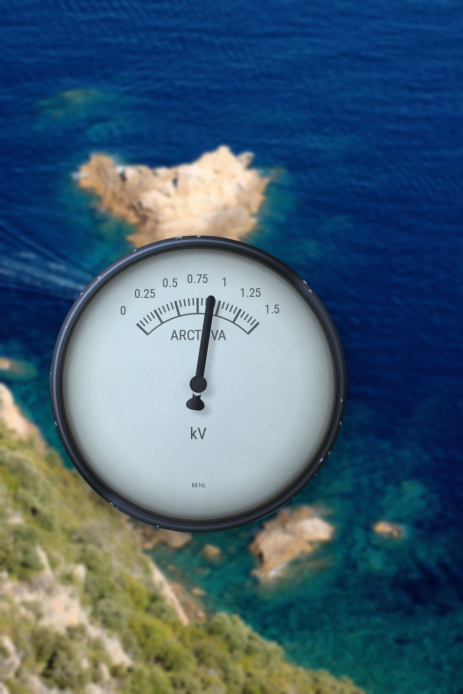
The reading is 0.9 kV
